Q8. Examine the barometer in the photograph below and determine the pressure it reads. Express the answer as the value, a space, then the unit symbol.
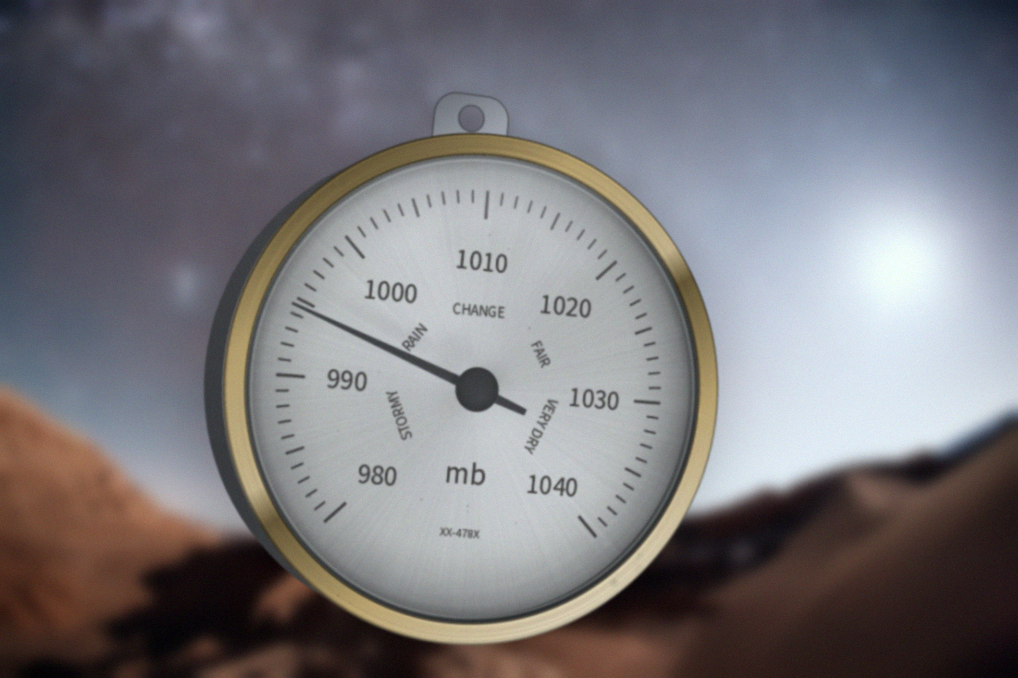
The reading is 994.5 mbar
